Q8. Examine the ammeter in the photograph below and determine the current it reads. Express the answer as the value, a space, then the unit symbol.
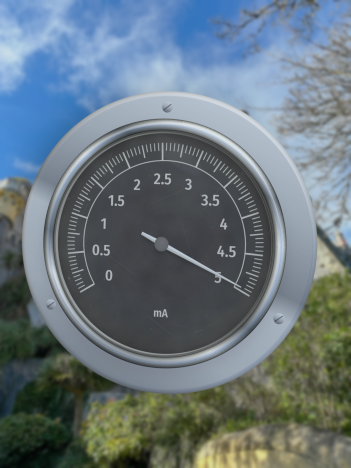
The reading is 4.95 mA
